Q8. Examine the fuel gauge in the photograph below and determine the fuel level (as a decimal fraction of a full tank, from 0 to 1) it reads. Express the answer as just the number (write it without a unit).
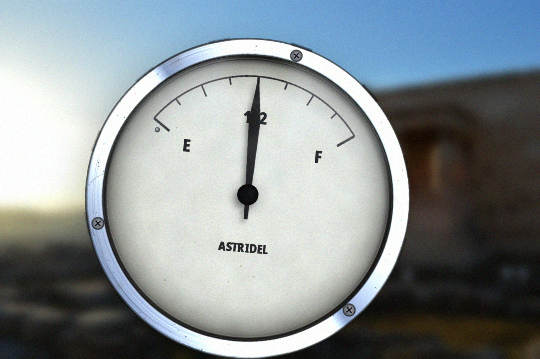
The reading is 0.5
